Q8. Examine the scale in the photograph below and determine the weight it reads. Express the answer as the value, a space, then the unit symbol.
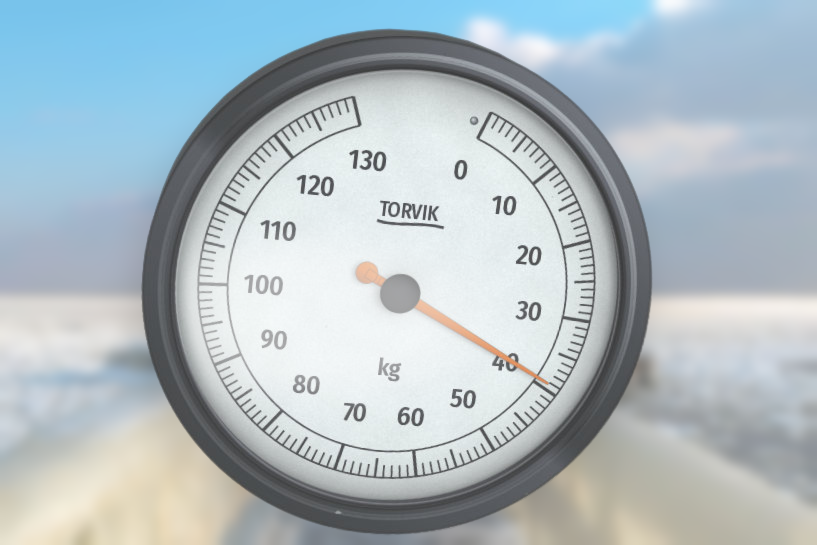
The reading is 39 kg
